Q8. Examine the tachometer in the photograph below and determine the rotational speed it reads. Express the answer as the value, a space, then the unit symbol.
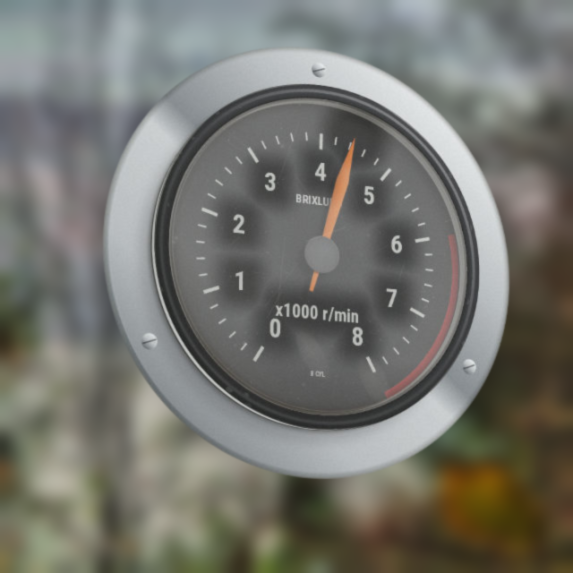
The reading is 4400 rpm
